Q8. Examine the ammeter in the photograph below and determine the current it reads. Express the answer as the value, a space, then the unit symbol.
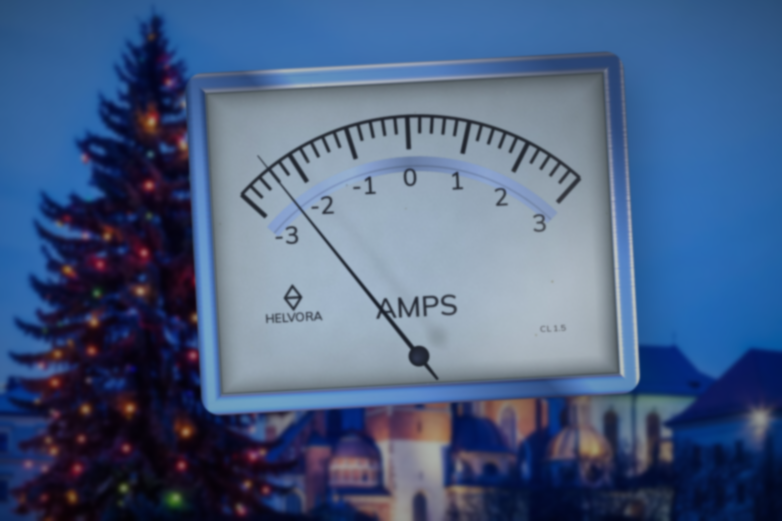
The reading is -2.4 A
